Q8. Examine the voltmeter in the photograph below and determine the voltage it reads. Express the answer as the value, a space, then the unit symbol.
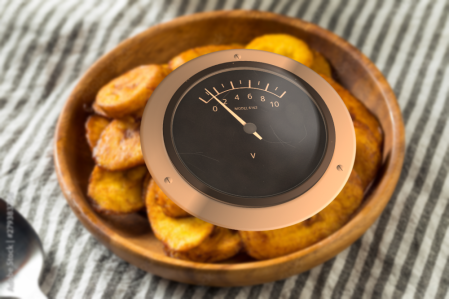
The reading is 1 V
